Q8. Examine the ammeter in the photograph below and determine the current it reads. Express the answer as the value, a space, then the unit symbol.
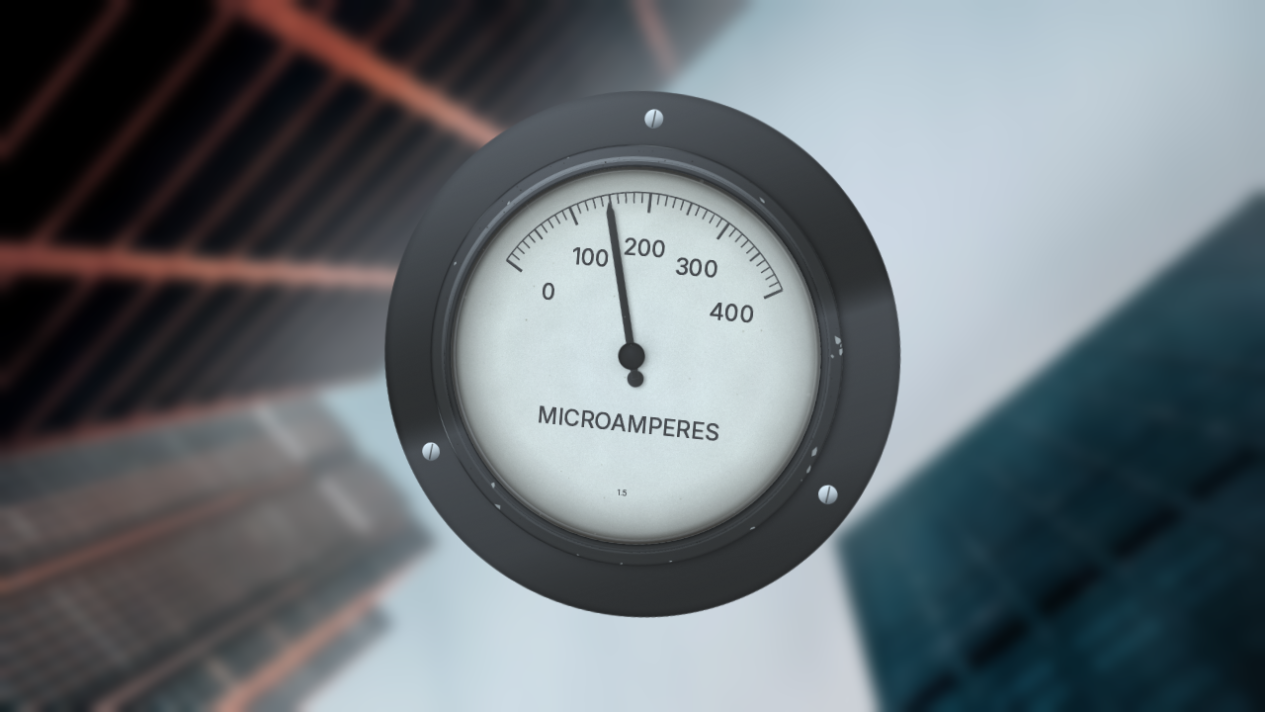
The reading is 150 µA
